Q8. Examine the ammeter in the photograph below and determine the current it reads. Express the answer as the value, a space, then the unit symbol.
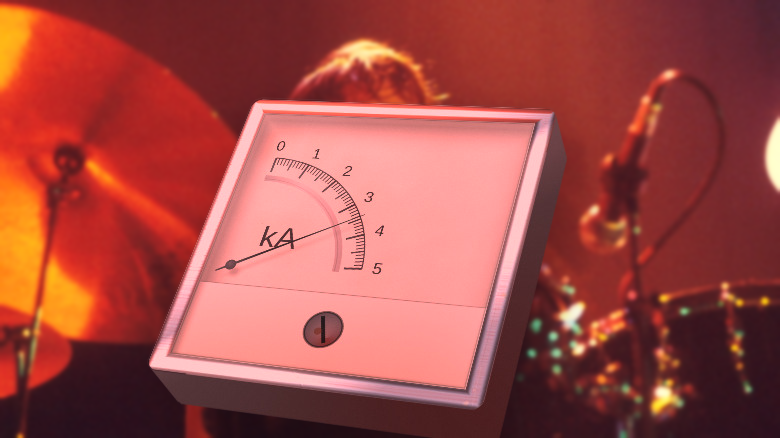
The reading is 3.5 kA
